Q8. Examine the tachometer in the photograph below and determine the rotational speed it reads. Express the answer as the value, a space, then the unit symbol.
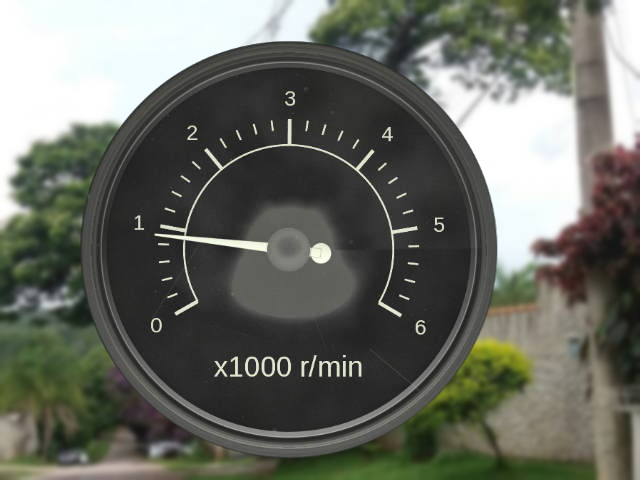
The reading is 900 rpm
